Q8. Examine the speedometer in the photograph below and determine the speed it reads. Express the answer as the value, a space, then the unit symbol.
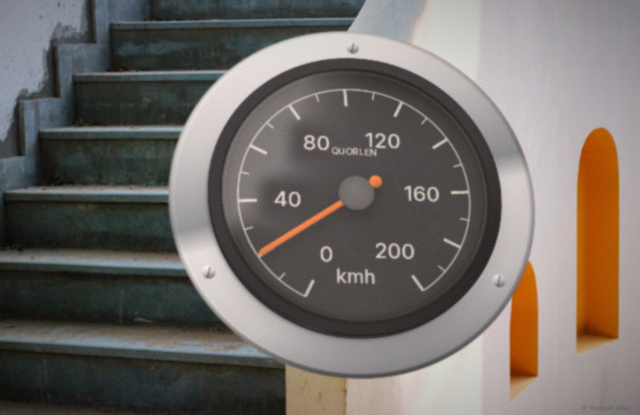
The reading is 20 km/h
